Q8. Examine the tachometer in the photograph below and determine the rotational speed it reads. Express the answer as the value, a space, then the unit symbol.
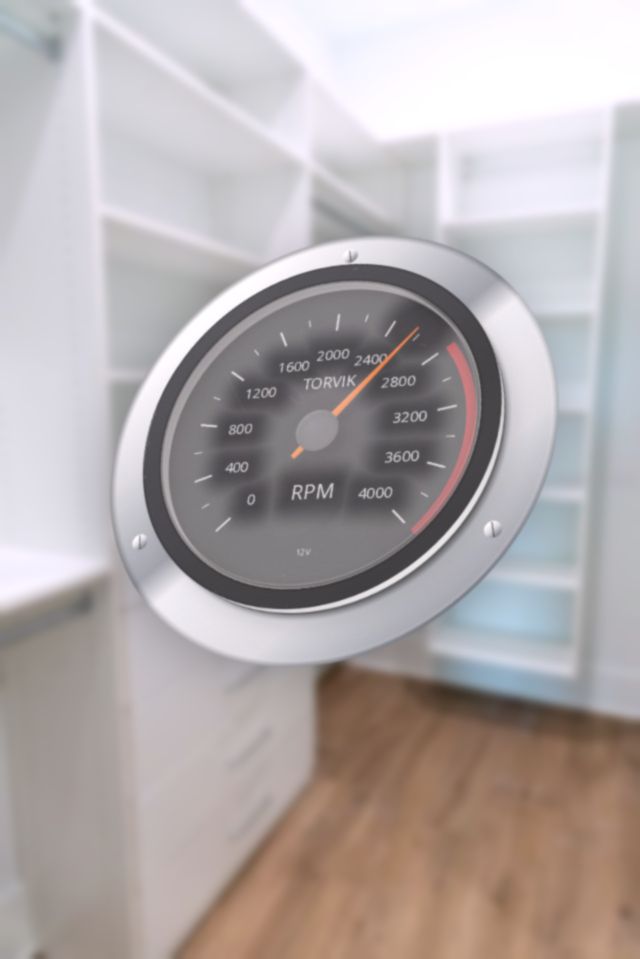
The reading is 2600 rpm
